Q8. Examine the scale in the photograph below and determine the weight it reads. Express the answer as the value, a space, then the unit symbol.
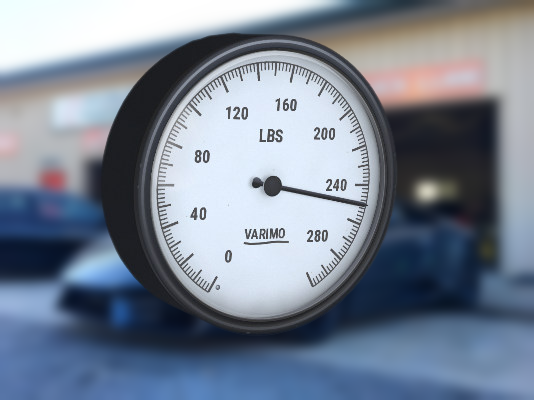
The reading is 250 lb
